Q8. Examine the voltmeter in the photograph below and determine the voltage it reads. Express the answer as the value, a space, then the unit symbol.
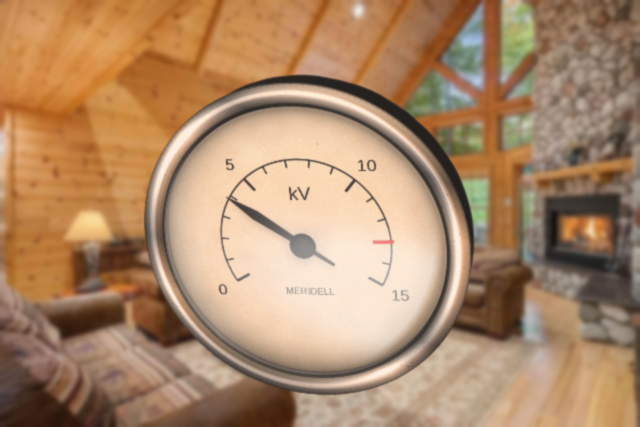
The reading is 4 kV
